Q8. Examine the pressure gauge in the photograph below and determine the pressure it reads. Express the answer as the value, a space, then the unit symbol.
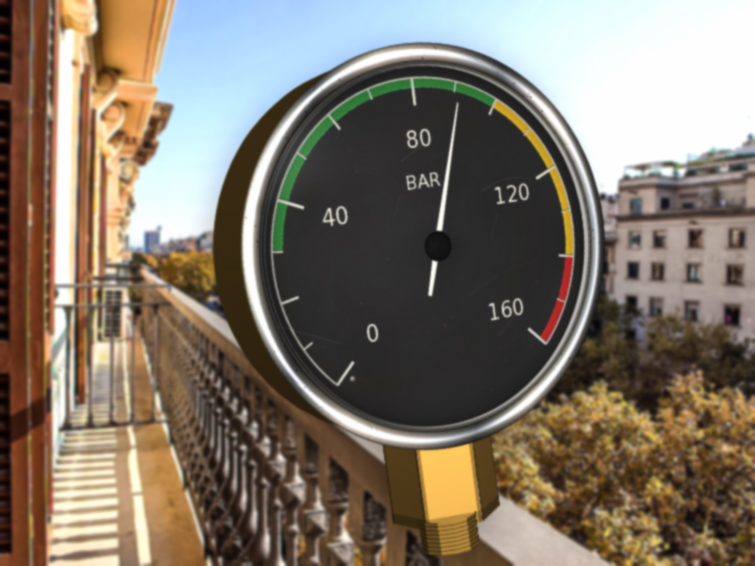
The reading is 90 bar
